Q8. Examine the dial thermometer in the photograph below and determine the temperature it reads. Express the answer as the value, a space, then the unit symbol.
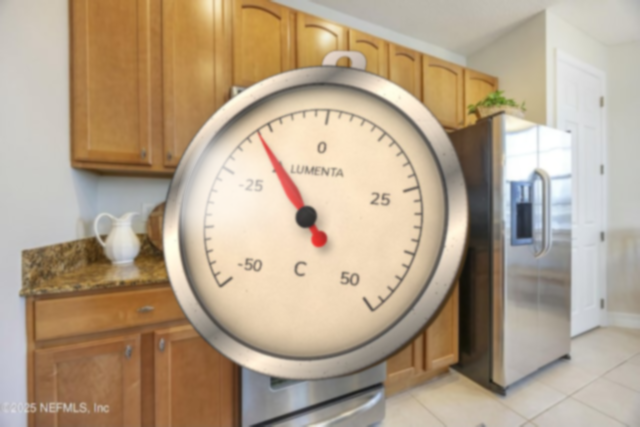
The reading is -15 °C
